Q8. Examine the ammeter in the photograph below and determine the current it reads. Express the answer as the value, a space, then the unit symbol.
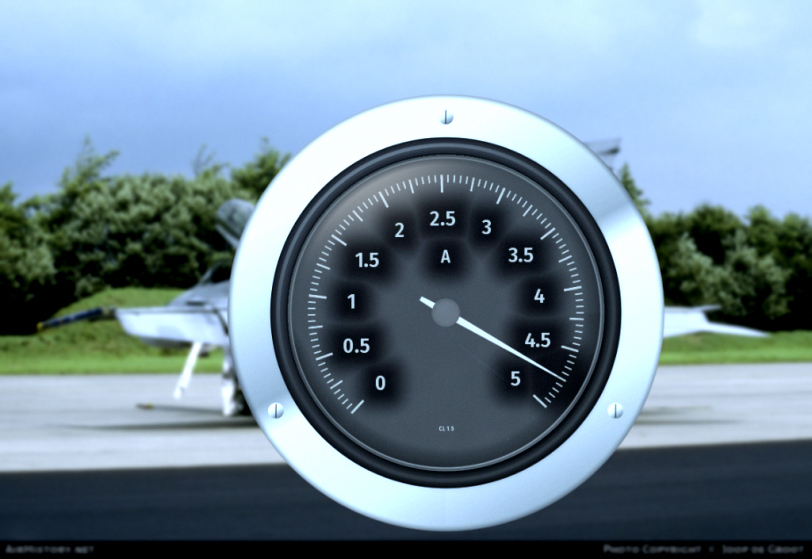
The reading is 4.75 A
